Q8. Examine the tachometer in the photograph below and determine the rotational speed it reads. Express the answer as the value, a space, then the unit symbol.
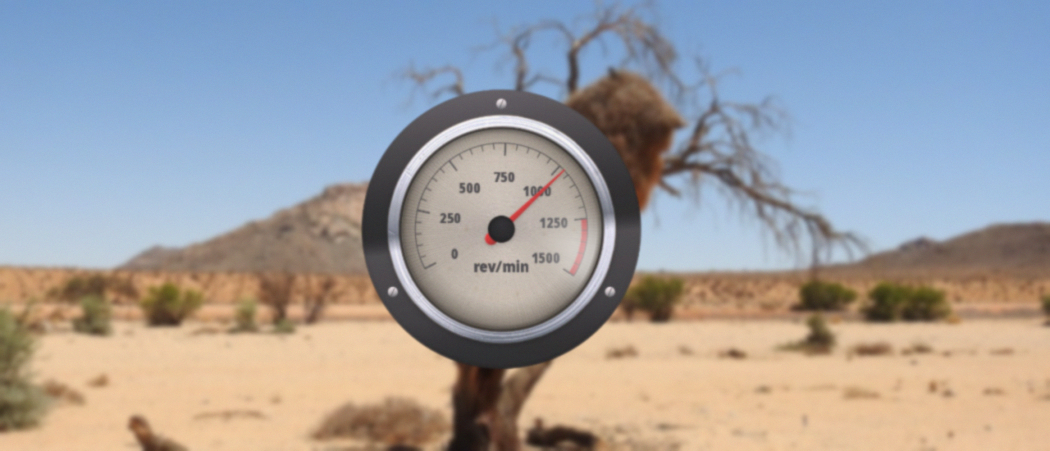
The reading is 1025 rpm
